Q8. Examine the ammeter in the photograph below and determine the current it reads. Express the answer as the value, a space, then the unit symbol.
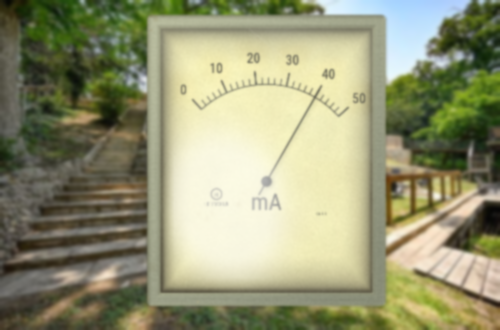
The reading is 40 mA
